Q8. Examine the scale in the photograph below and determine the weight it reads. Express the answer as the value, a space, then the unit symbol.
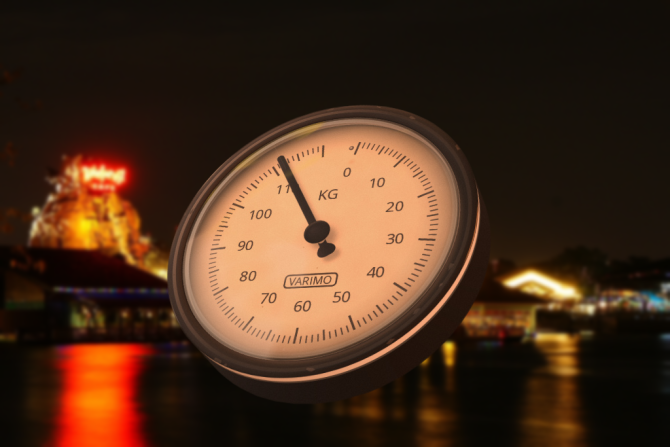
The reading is 112 kg
